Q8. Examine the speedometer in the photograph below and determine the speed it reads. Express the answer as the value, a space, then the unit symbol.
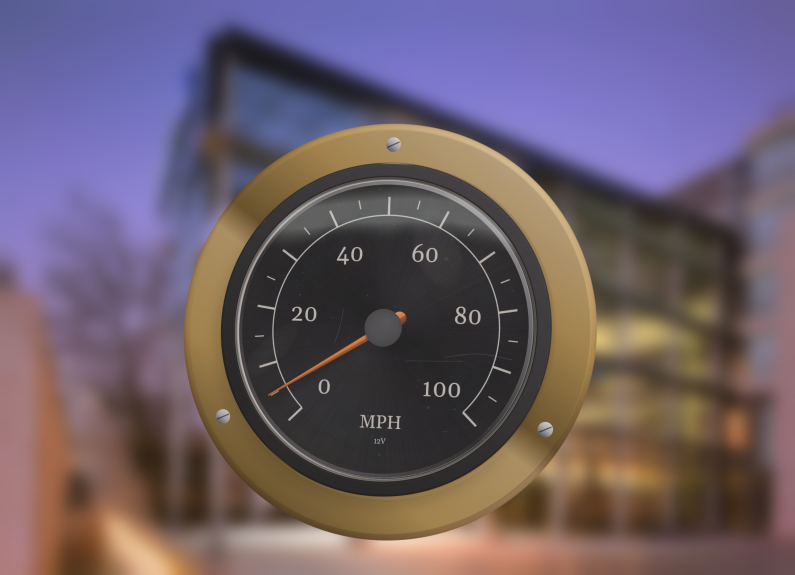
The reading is 5 mph
